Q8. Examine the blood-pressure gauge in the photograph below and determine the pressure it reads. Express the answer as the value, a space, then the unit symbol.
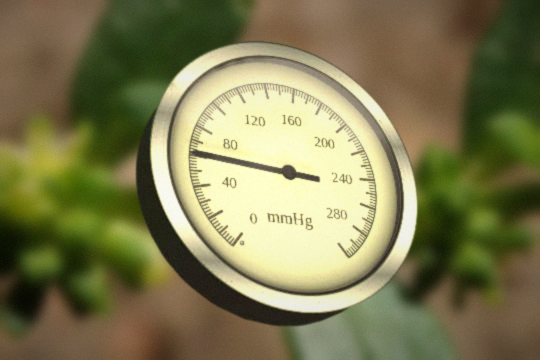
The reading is 60 mmHg
